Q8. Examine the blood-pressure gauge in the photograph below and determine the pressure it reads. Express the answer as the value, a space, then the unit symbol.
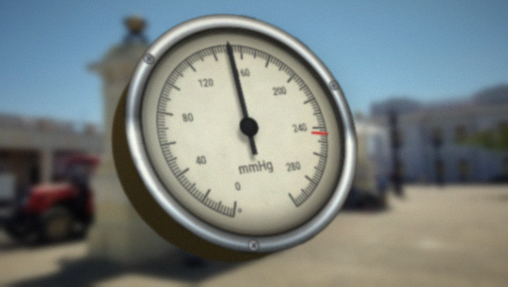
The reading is 150 mmHg
